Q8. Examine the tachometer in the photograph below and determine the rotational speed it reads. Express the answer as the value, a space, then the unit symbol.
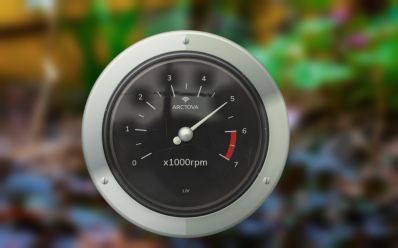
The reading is 5000 rpm
